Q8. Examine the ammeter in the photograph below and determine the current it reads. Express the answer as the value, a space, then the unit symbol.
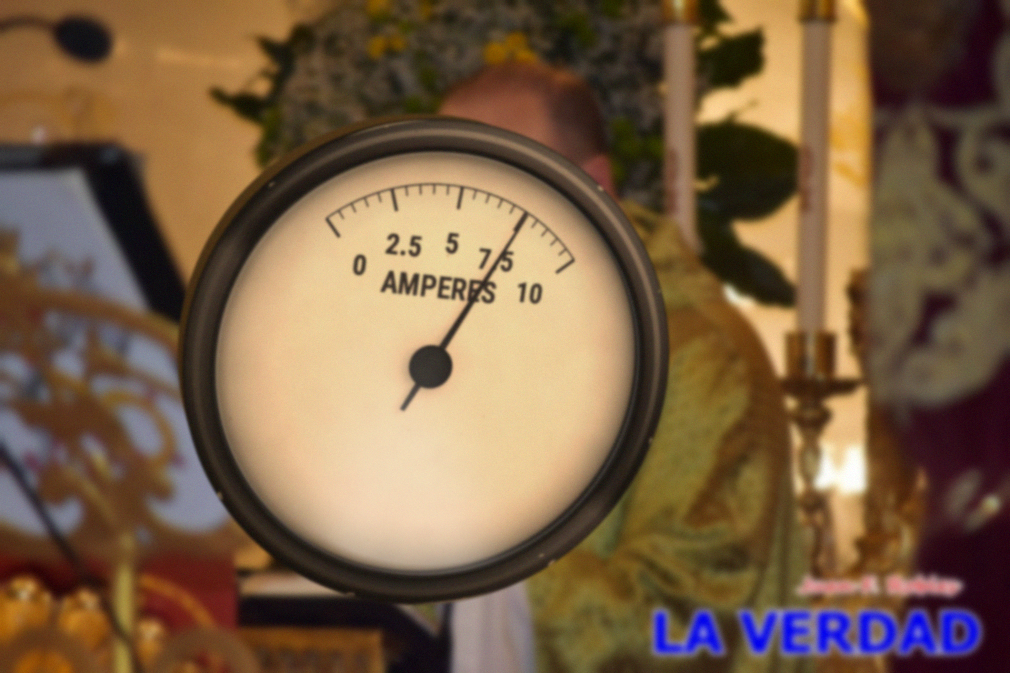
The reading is 7.5 A
